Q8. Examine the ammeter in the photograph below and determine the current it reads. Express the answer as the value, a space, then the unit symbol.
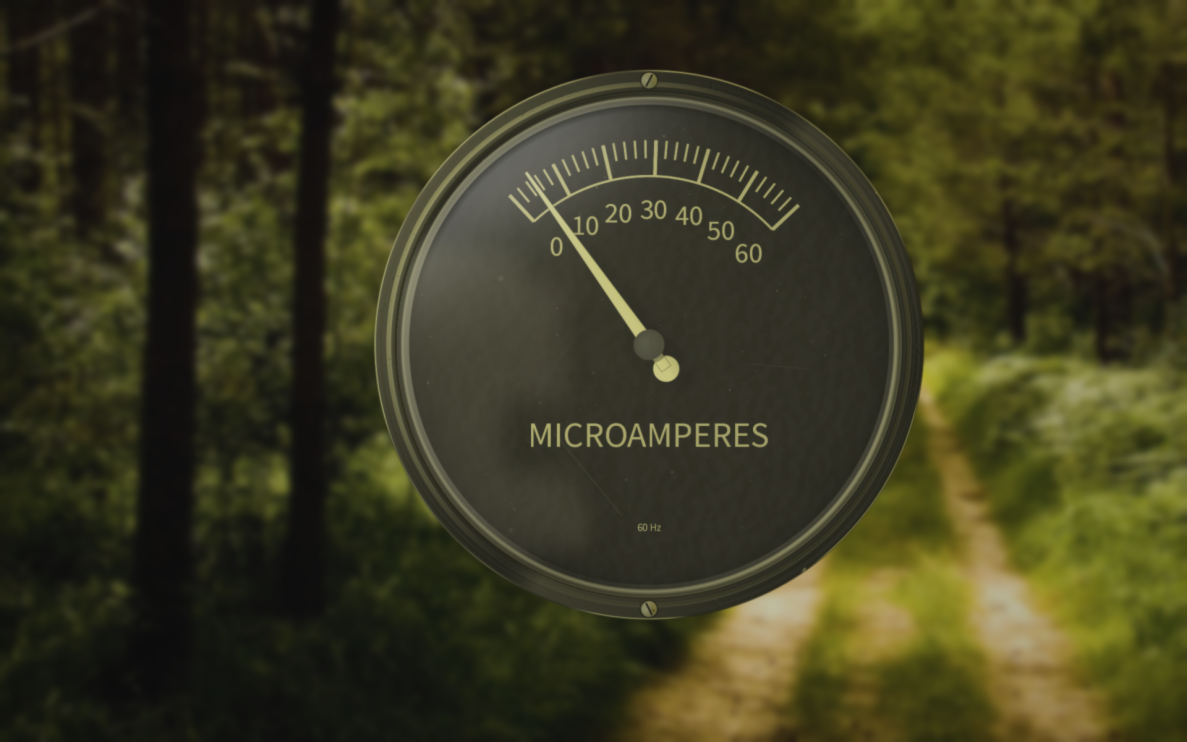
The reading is 5 µA
